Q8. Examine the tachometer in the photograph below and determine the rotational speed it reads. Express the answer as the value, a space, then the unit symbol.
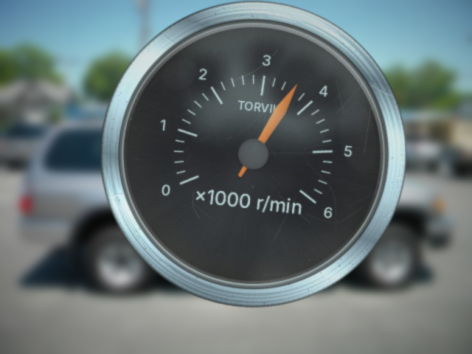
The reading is 3600 rpm
